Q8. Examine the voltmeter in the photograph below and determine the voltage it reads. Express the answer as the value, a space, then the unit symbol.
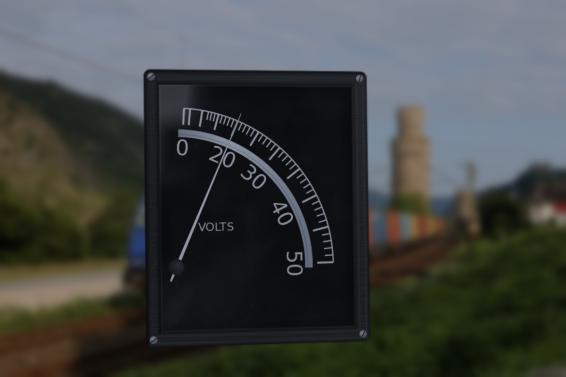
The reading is 20 V
